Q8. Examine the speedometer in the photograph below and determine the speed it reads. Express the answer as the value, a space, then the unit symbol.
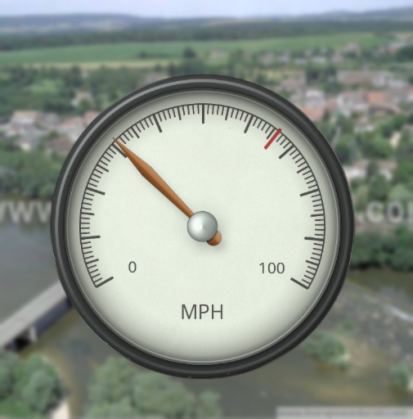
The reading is 31 mph
